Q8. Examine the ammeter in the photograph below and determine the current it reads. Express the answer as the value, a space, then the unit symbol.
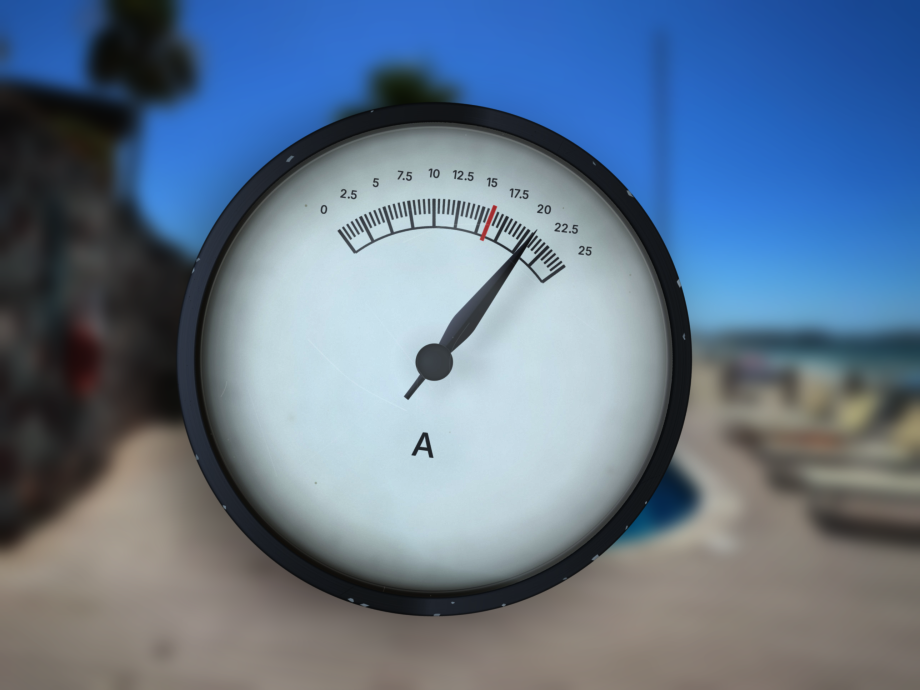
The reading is 20.5 A
